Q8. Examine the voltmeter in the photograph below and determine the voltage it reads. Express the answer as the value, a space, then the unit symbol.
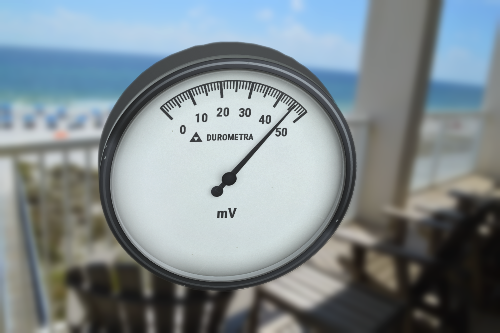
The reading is 45 mV
